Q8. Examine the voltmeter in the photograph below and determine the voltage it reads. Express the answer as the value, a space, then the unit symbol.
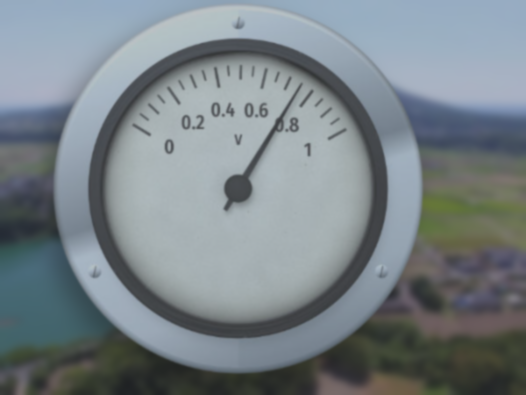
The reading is 0.75 V
